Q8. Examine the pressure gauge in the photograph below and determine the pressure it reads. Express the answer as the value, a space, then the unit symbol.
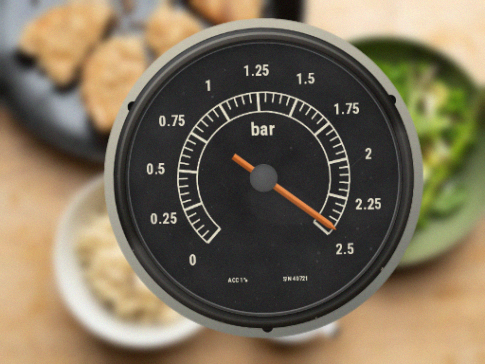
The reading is 2.45 bar
